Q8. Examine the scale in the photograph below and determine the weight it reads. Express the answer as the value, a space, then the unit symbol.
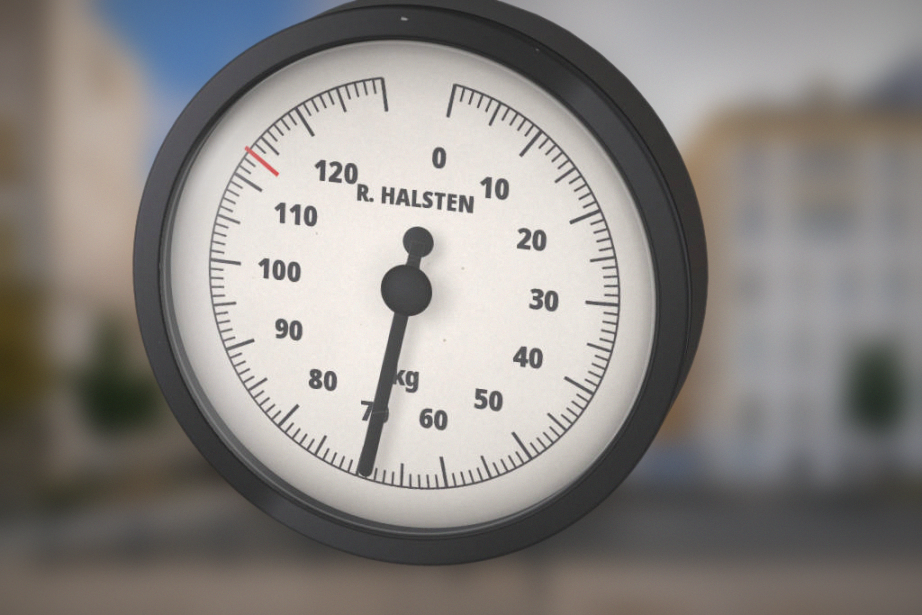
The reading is 69 kg
